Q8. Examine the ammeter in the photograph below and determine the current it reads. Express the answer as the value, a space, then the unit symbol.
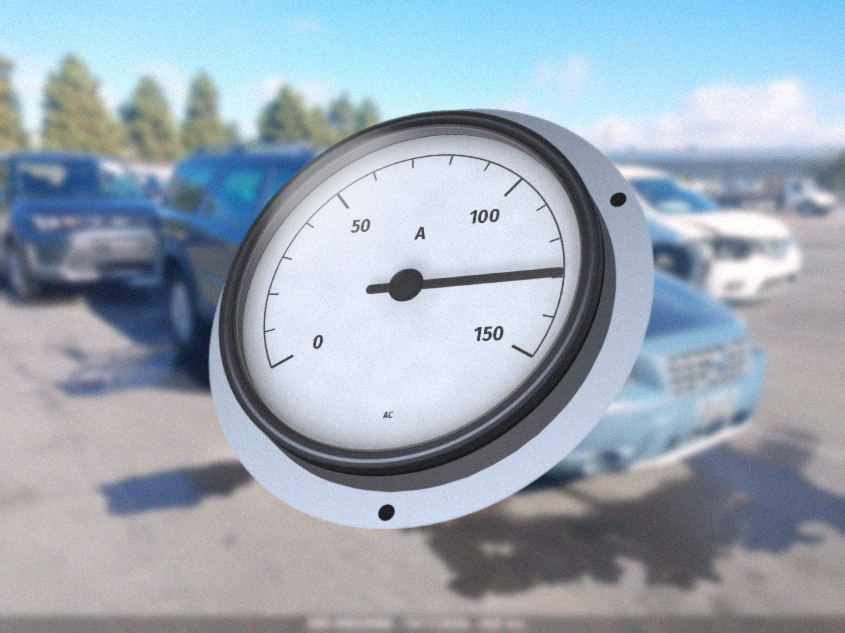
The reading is 130 A
